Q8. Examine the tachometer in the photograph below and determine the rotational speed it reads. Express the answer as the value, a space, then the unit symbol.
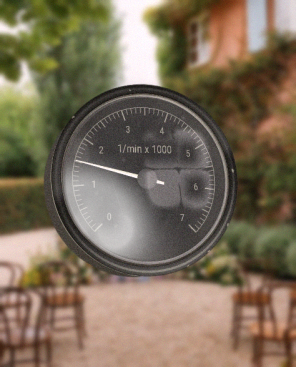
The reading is 1500 rpm
